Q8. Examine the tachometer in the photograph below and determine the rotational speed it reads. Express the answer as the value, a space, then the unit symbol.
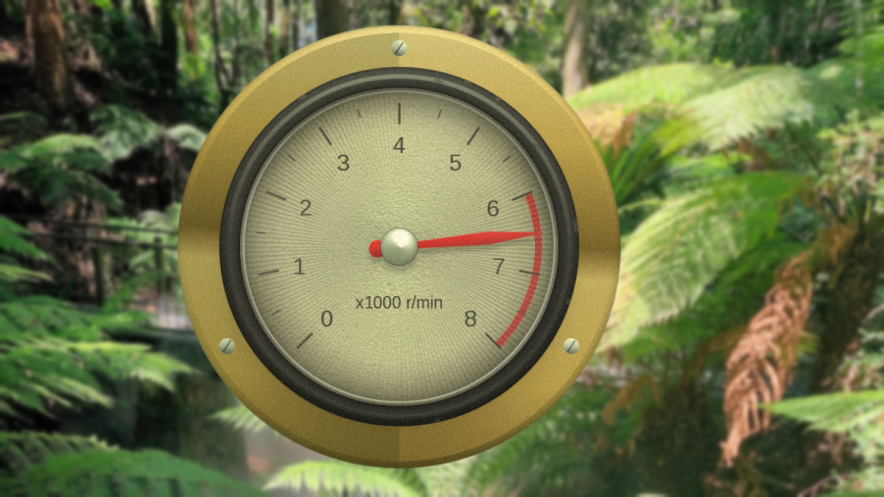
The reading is 6500 rpm
